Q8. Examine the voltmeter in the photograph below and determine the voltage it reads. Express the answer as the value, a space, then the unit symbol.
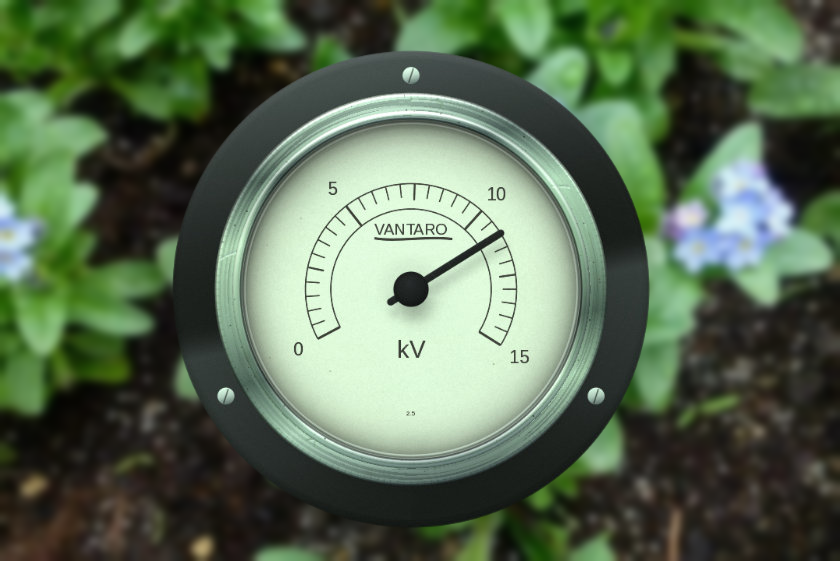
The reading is 11 kV
